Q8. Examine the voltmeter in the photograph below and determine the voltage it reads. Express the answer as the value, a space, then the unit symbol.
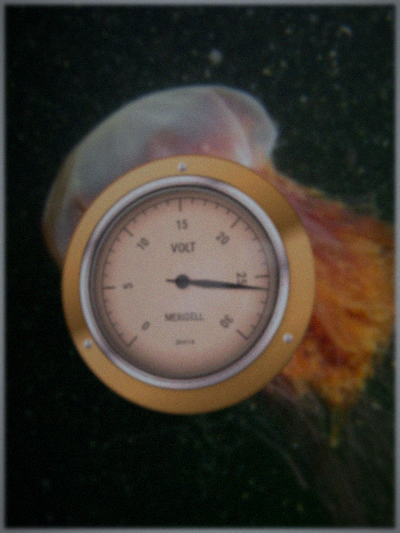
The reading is 26 V
